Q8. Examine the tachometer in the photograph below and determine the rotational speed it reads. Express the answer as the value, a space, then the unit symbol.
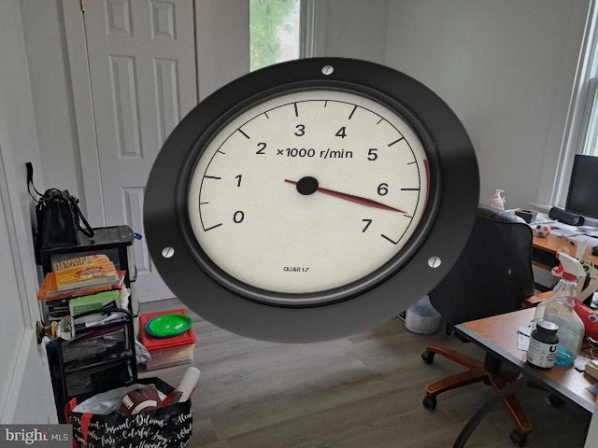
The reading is 6500 rpm
